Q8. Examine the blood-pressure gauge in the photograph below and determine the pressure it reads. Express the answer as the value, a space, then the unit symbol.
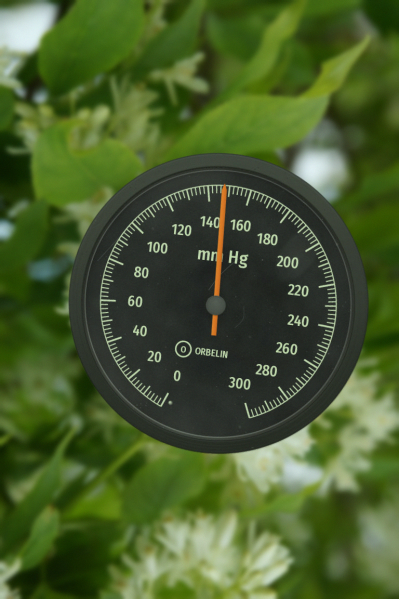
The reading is 148 mmHg
